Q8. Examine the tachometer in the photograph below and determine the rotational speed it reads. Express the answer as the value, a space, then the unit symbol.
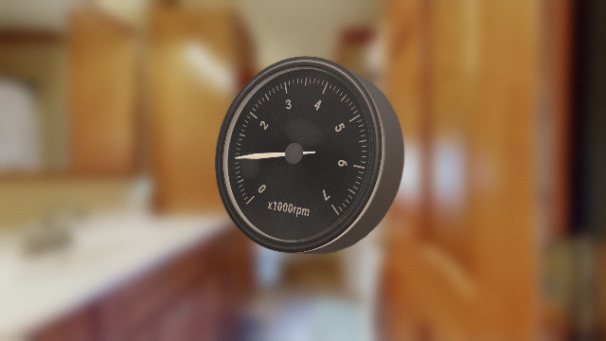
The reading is 1000 rpm
